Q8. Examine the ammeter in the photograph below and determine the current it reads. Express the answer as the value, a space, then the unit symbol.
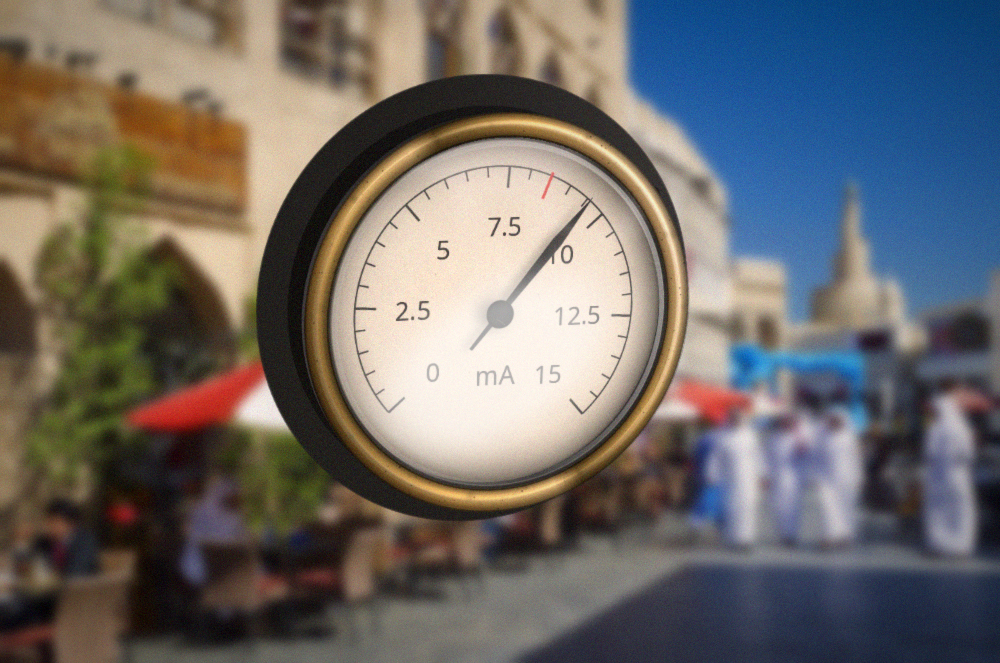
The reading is 9.5 mA
